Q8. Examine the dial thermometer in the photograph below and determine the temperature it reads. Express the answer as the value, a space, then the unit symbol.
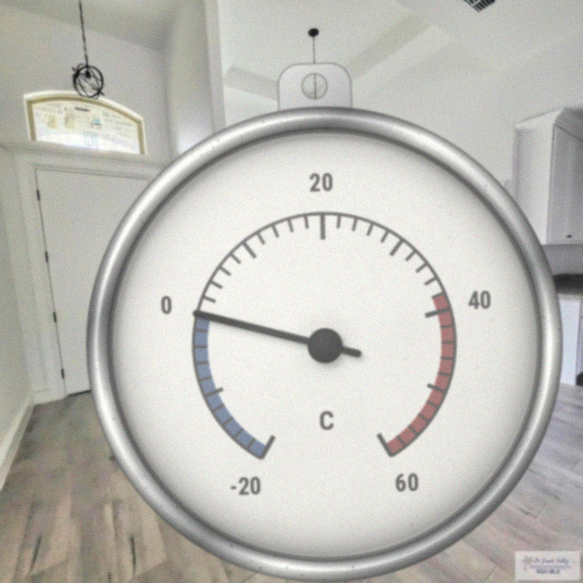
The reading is 0 °C
